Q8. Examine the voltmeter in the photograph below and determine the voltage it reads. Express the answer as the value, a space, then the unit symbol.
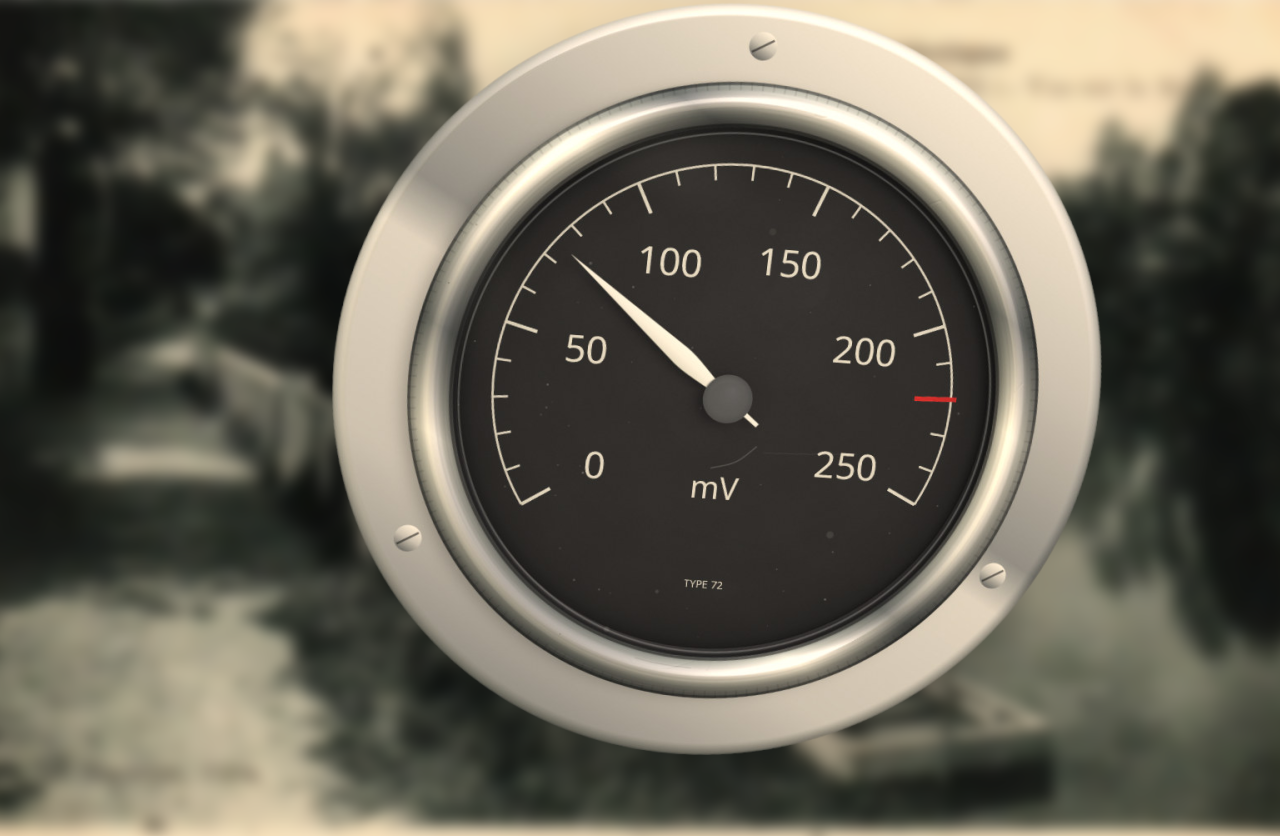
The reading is 75 mV
